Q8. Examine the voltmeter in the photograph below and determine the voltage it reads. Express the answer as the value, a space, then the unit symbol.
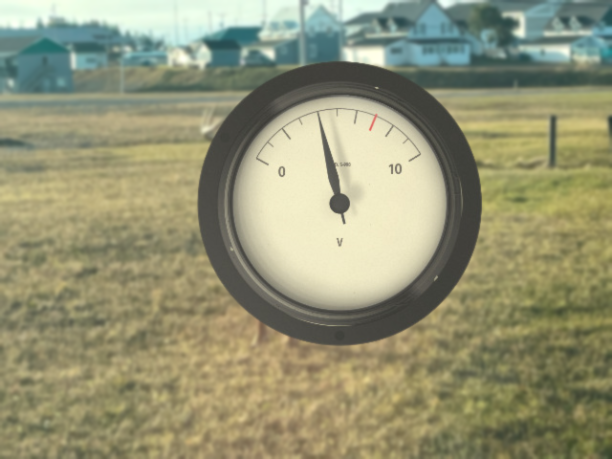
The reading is 4 V
